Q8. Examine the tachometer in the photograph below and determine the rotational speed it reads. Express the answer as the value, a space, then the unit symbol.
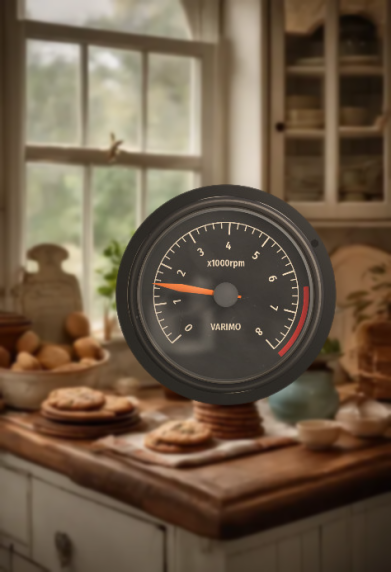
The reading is 1500 rpm
